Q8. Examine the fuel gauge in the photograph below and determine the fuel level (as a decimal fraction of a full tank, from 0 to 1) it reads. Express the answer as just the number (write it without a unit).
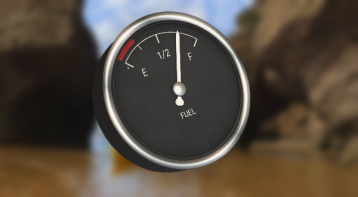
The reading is 0.75
